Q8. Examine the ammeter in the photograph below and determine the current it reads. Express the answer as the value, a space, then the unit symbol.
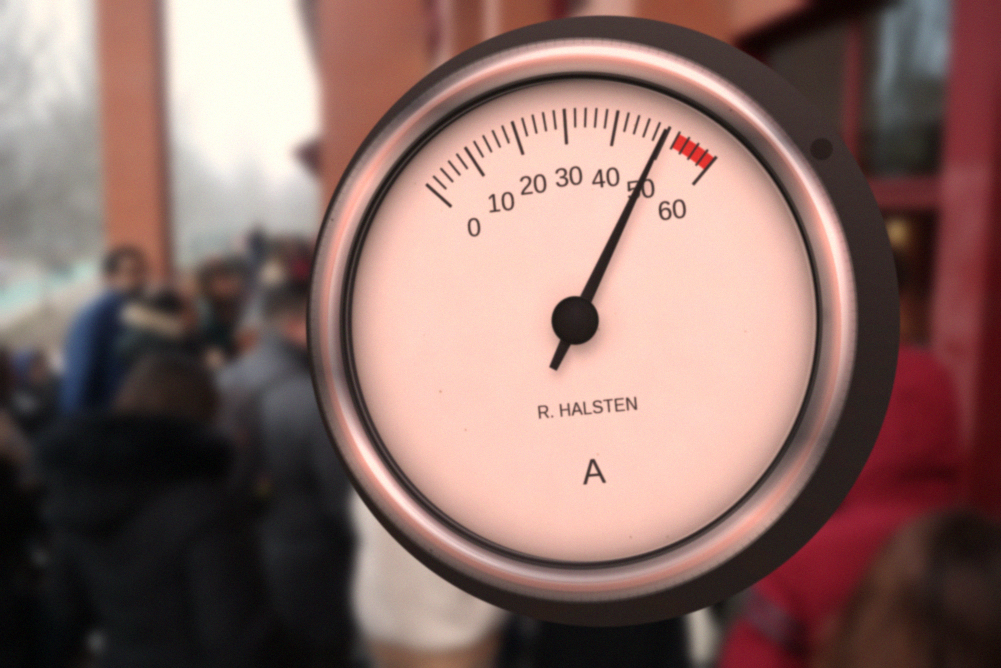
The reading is 50 A
